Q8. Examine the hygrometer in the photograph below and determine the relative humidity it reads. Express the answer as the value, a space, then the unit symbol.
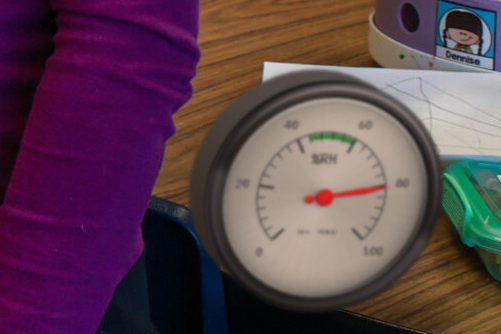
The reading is 80 %
